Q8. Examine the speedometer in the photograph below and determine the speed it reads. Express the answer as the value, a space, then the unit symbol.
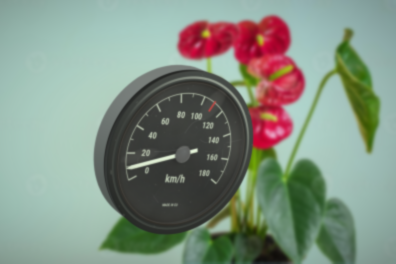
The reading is 10 km/h
